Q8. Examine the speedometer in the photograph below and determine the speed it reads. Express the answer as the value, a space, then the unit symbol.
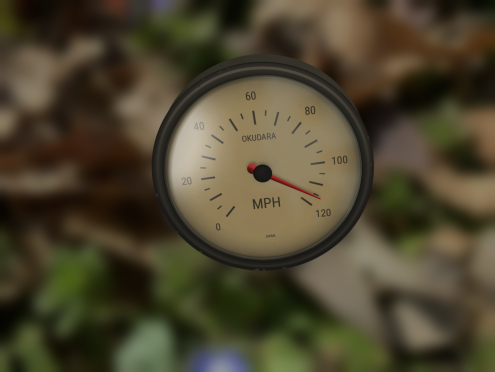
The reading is 115 mph
